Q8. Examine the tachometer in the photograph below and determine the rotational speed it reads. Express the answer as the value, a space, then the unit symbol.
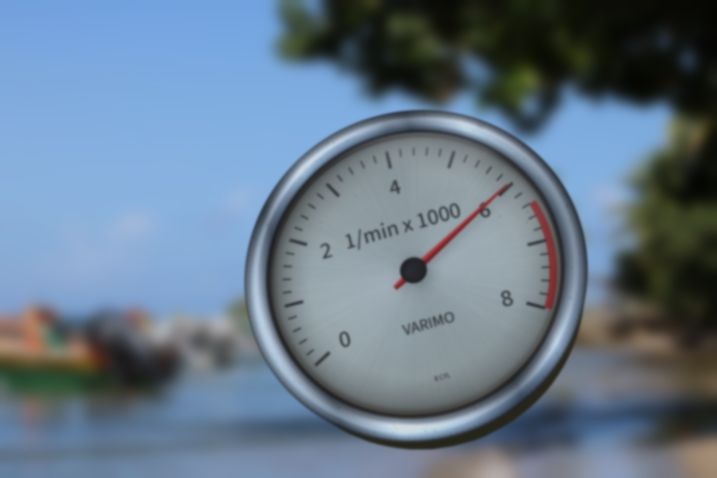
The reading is 6000 rpm
